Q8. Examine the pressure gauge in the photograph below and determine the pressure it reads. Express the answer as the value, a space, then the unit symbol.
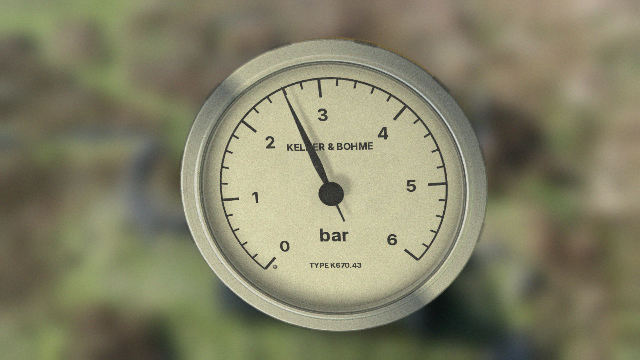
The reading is 2.6 bar
